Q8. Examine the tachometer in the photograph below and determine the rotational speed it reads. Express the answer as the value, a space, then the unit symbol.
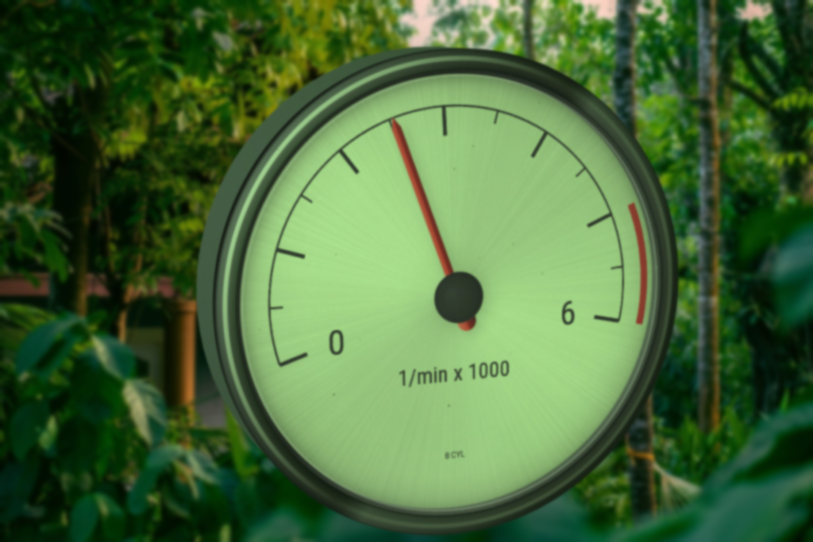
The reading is 2500 rpm
